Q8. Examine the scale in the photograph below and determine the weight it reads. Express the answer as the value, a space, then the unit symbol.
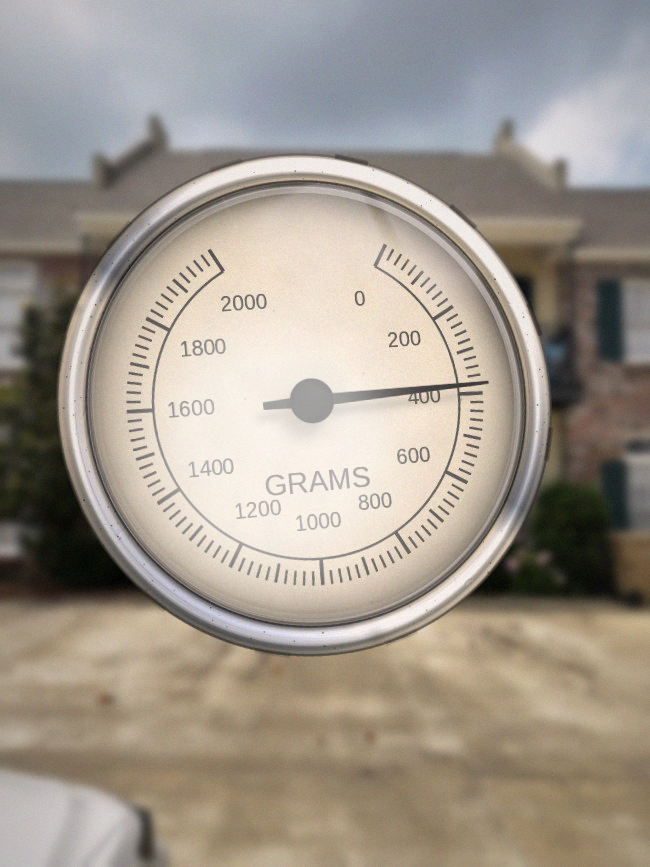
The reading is 380 g
